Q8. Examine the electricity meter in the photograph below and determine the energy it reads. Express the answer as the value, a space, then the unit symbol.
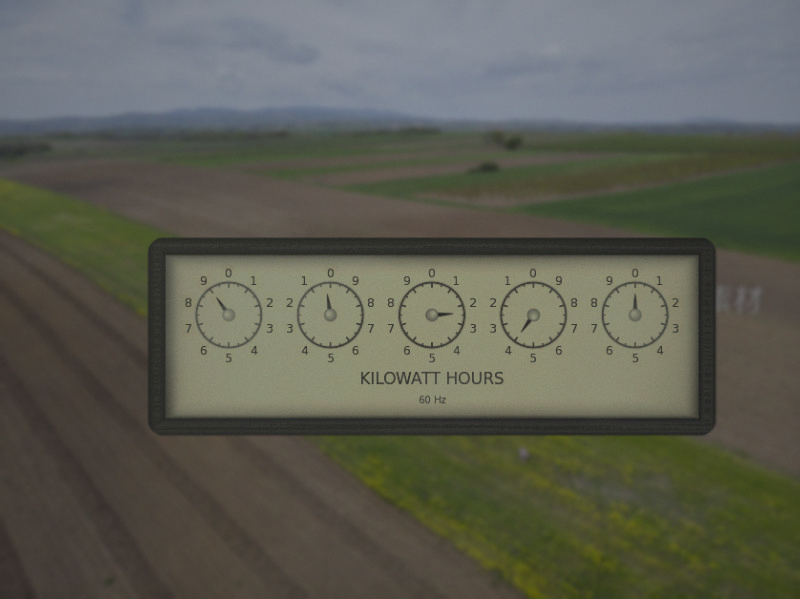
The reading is 90240 kWh
